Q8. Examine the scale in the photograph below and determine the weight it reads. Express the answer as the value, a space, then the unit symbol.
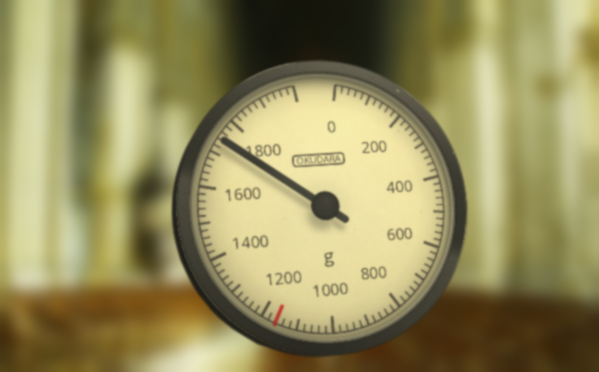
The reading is 1740 g
